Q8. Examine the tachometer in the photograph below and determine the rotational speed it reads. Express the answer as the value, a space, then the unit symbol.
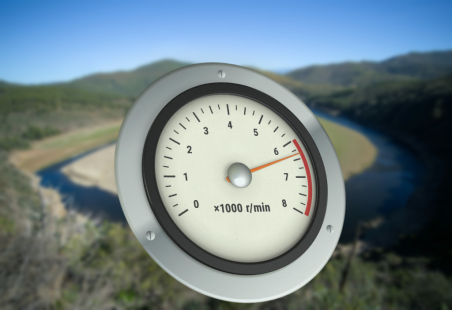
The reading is 6375 rpm
